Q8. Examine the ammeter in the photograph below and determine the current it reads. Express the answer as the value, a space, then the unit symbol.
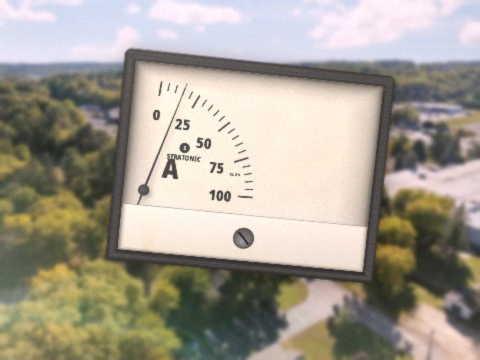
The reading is 15 A
